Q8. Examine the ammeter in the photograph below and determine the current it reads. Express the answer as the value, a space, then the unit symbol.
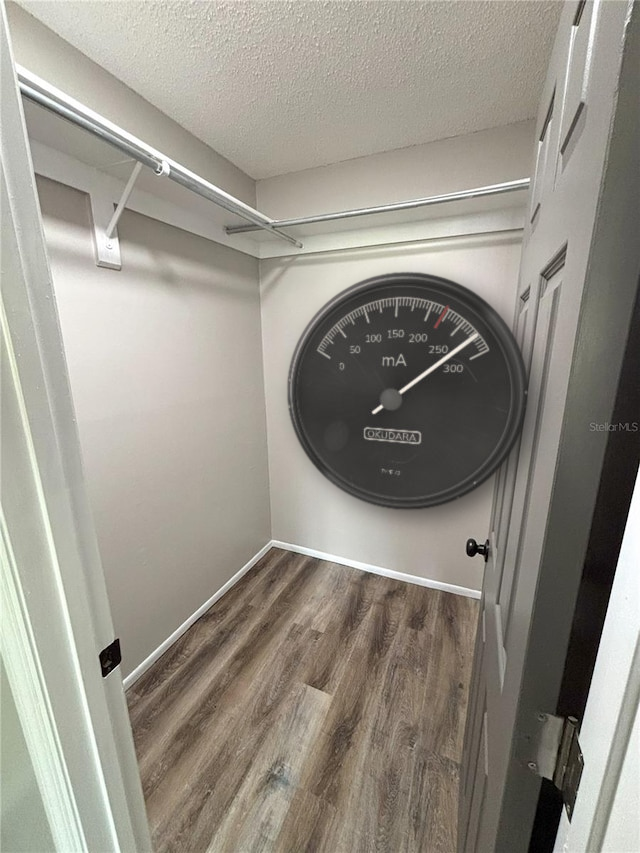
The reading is 275 mA
